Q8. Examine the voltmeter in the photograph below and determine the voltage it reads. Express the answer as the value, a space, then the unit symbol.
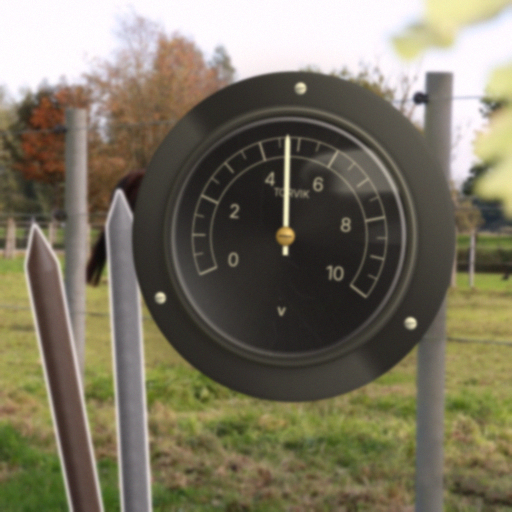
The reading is 4.75 V
